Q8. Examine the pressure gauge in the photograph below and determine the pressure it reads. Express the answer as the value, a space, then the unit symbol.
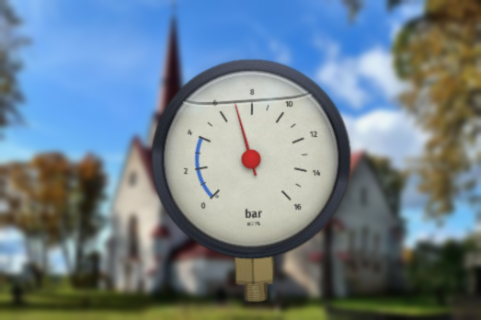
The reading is 7 bar
